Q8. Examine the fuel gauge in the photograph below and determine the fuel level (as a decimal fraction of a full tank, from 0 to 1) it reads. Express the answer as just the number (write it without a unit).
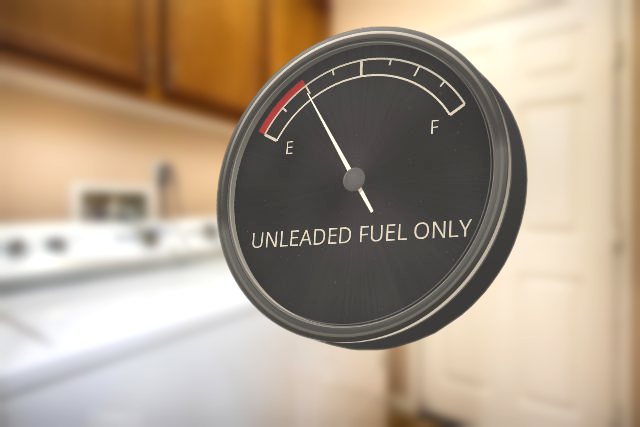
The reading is 0.25
